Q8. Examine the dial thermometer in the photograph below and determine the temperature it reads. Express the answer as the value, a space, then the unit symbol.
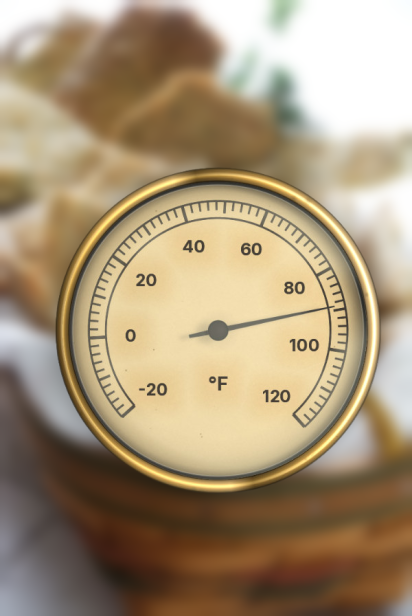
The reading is 89 °F
